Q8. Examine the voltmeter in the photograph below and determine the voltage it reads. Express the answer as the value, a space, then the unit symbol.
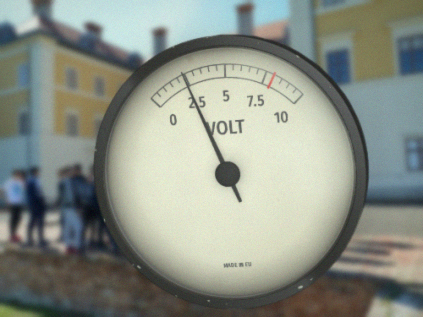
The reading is 2.5 V
